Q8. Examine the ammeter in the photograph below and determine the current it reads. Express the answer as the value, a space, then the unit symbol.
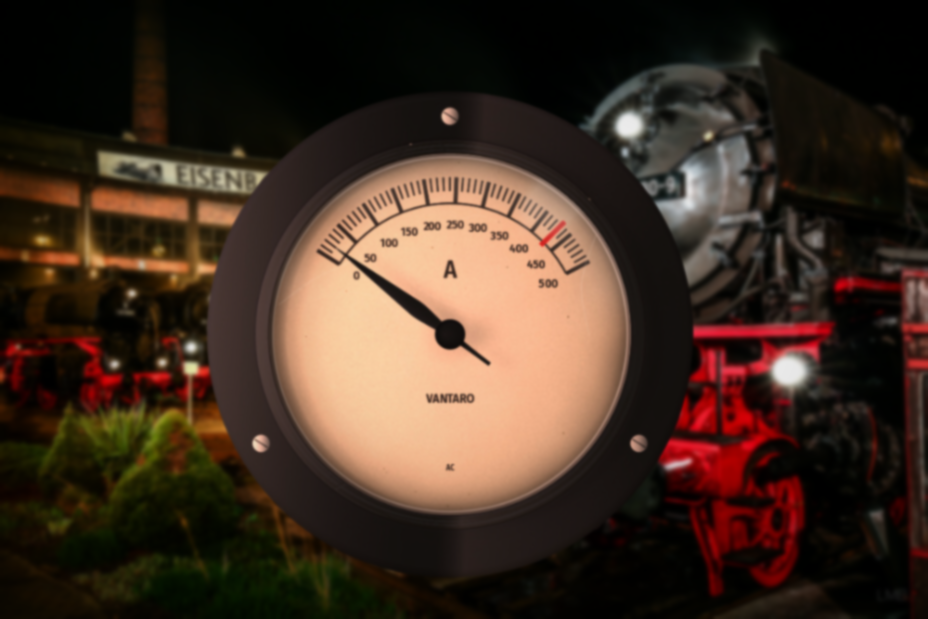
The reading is 20 A
